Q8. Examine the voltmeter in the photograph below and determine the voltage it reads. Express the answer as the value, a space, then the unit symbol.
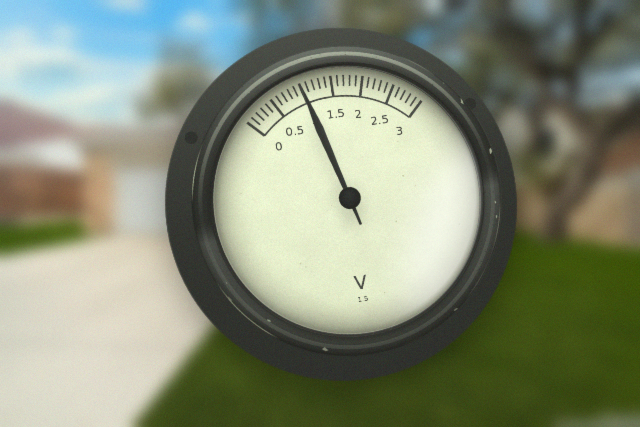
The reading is 1 V
